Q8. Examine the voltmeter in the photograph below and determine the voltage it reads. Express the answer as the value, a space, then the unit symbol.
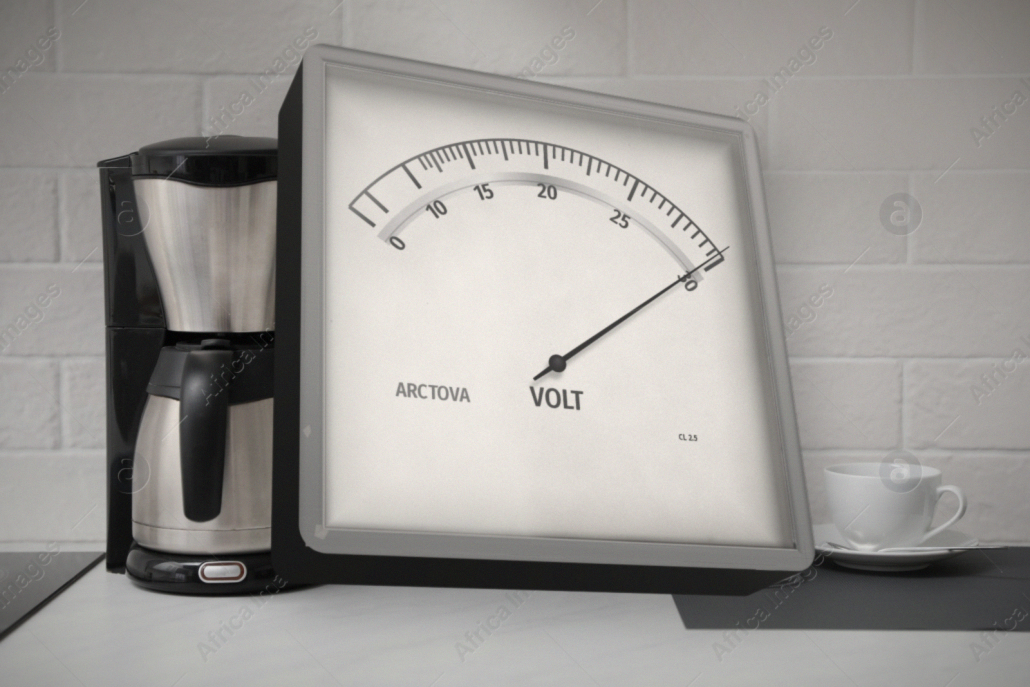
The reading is 29.75 V
